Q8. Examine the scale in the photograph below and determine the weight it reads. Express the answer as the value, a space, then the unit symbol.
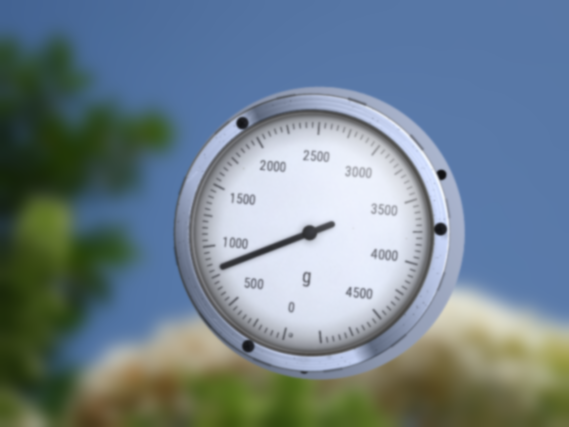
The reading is 800 g
